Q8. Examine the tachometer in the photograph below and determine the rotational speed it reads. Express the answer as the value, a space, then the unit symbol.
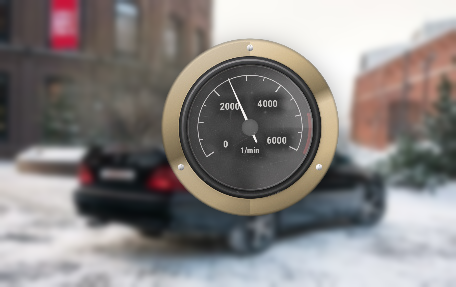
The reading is 2500 rpm
